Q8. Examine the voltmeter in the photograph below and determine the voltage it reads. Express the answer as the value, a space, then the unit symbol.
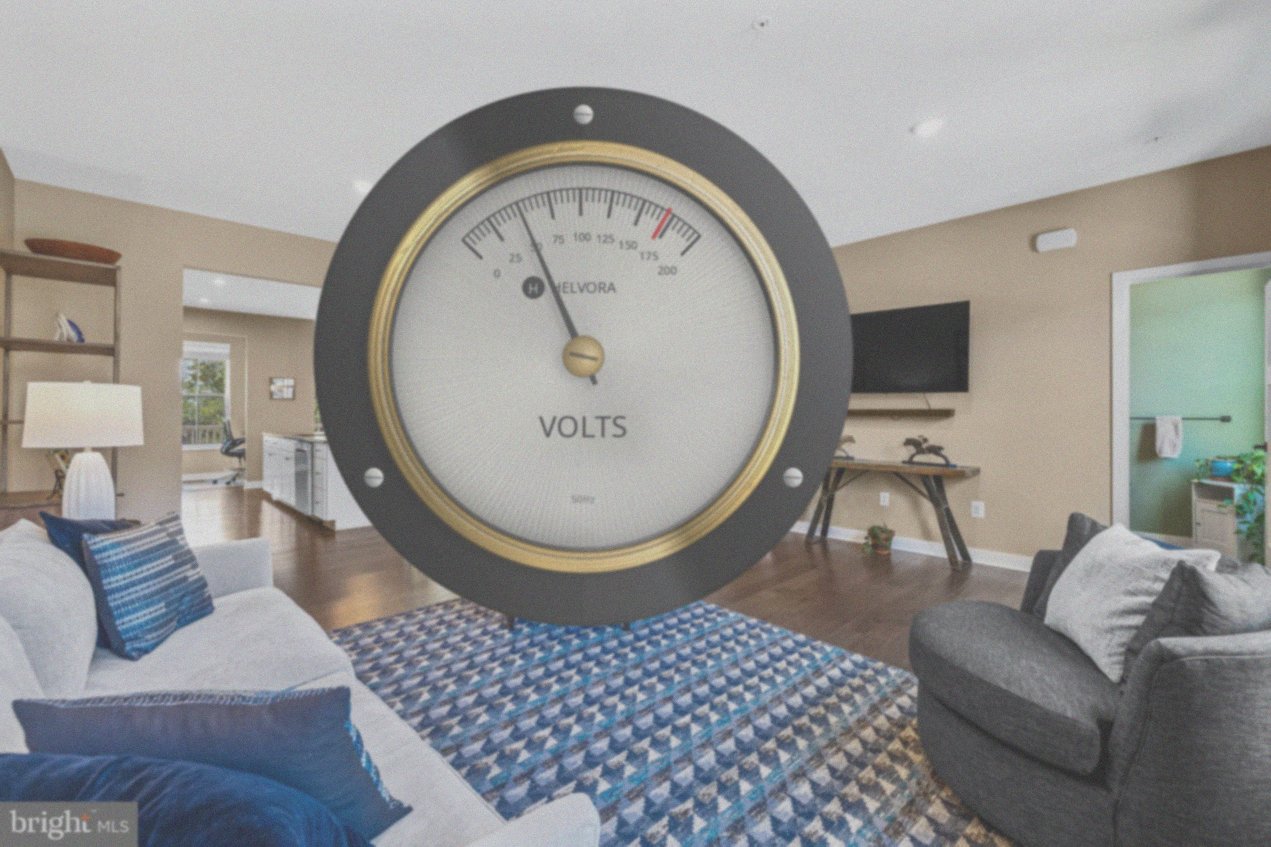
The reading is 50 V
